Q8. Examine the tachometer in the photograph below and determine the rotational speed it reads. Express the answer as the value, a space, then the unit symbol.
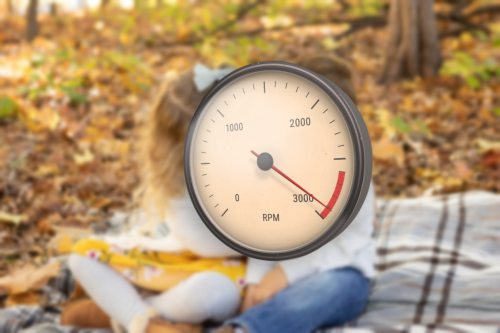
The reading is 2900 rpm
